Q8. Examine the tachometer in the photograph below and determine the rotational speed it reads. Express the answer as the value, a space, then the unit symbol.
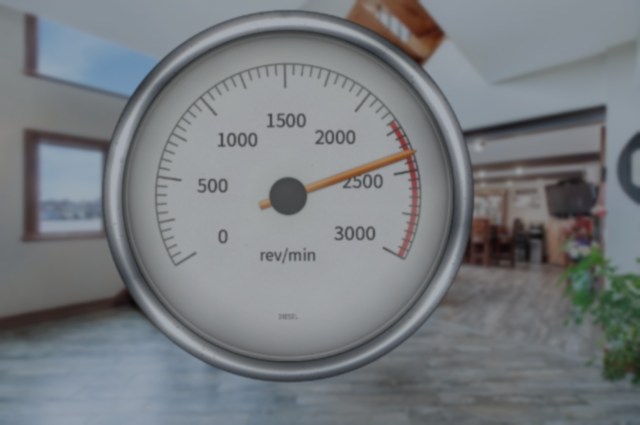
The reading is 2400 rpm
